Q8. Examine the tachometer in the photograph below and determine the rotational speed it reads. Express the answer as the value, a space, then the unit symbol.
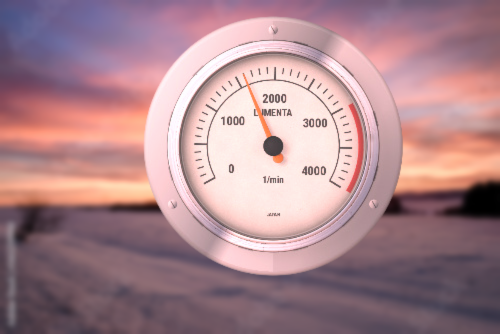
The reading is 1600 rpm
